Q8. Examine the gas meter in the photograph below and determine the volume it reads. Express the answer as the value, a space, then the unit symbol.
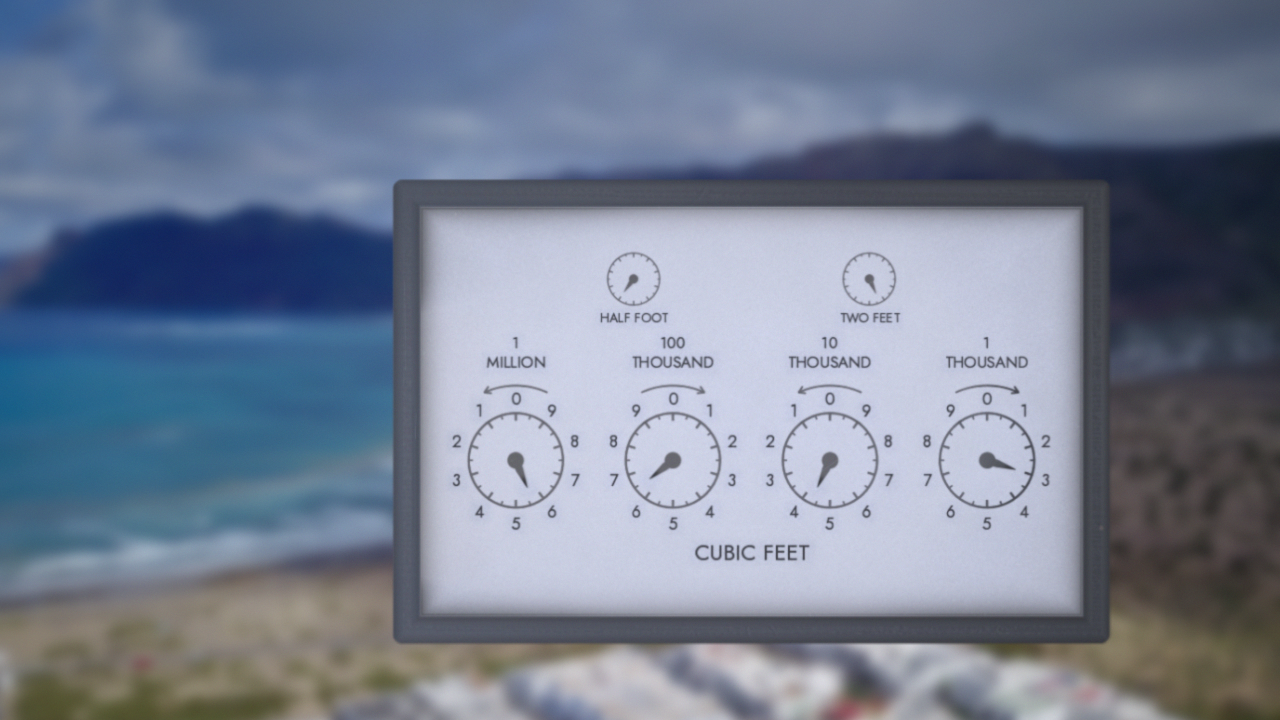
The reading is 564300 ft³
